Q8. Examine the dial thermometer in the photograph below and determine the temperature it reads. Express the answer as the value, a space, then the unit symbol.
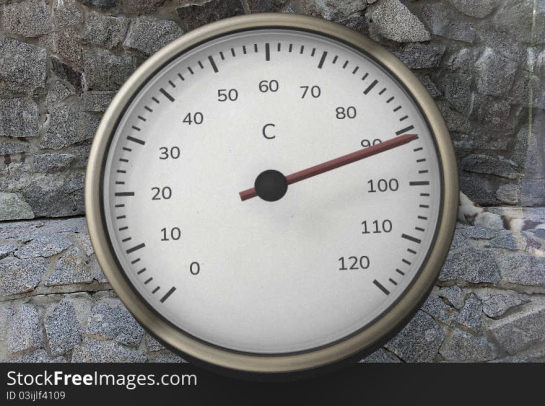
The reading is 92 °C
